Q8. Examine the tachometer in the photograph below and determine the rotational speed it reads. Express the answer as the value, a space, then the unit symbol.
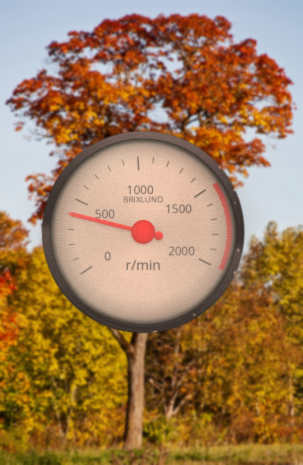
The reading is 400 rpm
